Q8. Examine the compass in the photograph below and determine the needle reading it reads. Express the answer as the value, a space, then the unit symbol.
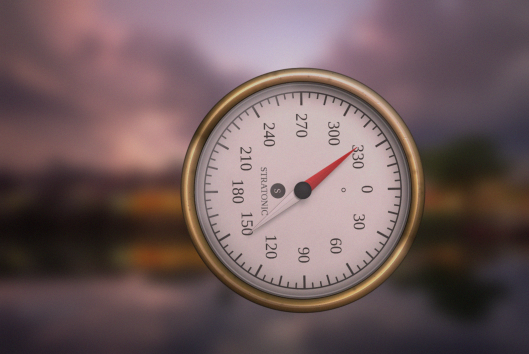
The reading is 322.5 °
